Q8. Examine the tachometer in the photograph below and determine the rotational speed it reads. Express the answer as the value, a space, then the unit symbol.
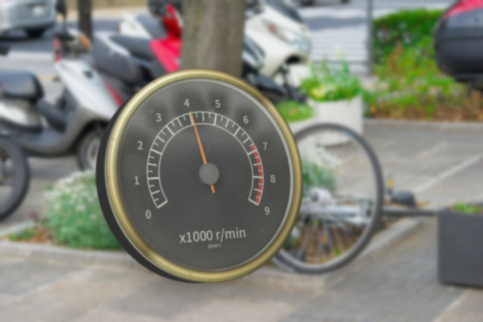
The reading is 4000 rpm
